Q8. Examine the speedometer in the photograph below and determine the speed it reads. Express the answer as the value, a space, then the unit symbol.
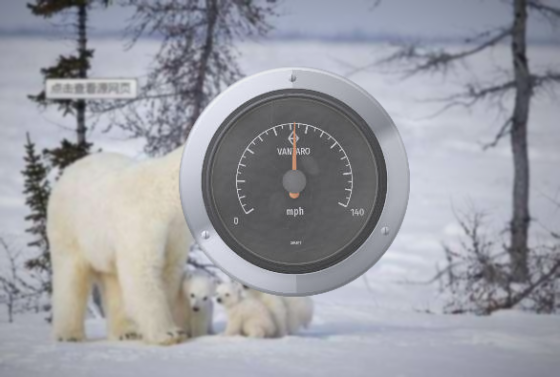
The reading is 72.5 mph
